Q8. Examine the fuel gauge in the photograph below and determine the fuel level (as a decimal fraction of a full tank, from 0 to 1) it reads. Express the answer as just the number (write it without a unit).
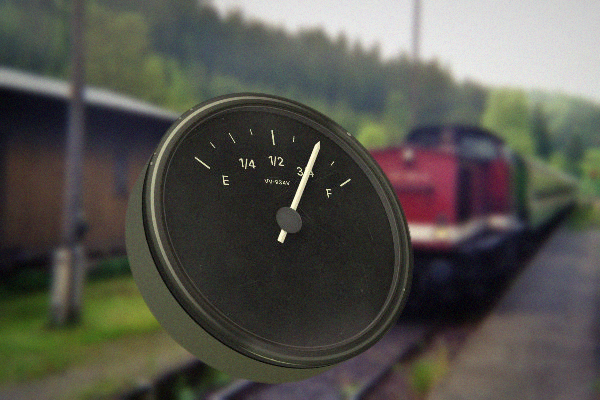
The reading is 0.75
